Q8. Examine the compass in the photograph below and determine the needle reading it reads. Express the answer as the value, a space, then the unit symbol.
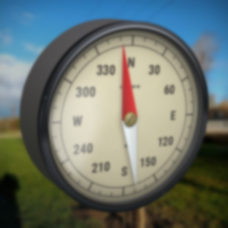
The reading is 350 °
